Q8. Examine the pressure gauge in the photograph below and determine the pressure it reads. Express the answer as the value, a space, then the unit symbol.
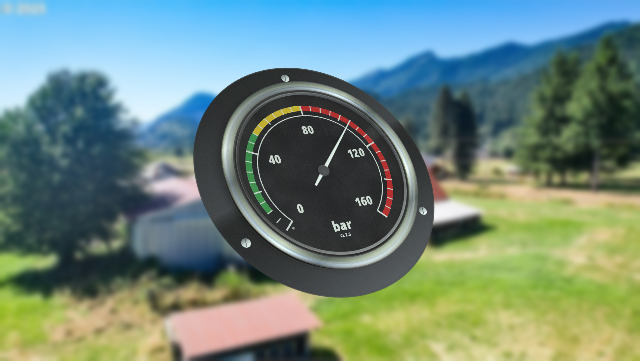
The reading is 105 bar
